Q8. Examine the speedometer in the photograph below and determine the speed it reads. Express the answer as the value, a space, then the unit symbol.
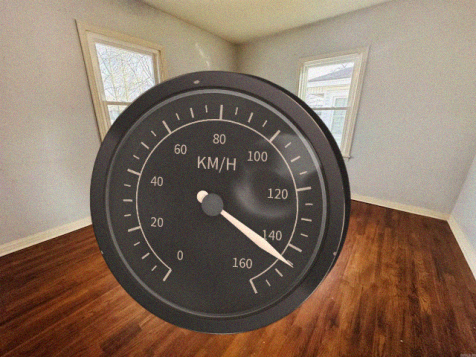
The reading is 145 km/h
